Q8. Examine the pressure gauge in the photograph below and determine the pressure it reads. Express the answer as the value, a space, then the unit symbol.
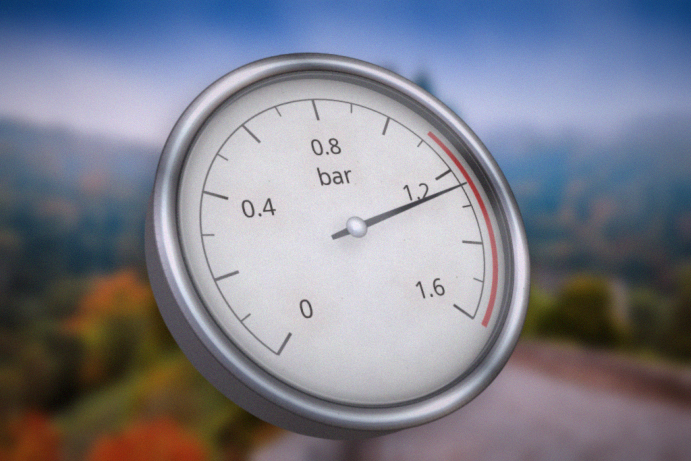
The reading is 1.25 bar
